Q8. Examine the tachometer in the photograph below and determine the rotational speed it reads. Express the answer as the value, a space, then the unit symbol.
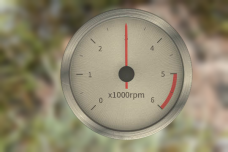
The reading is 3000 rpm
